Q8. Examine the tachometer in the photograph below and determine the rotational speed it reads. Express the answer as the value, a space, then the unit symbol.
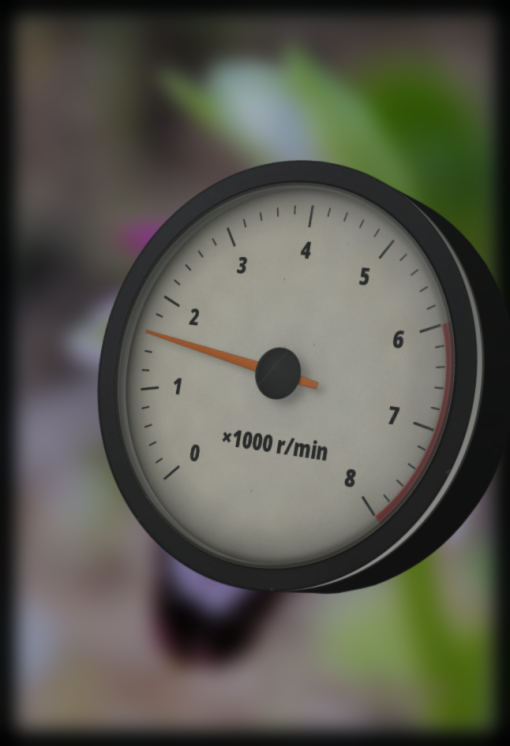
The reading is 1600 rpm
